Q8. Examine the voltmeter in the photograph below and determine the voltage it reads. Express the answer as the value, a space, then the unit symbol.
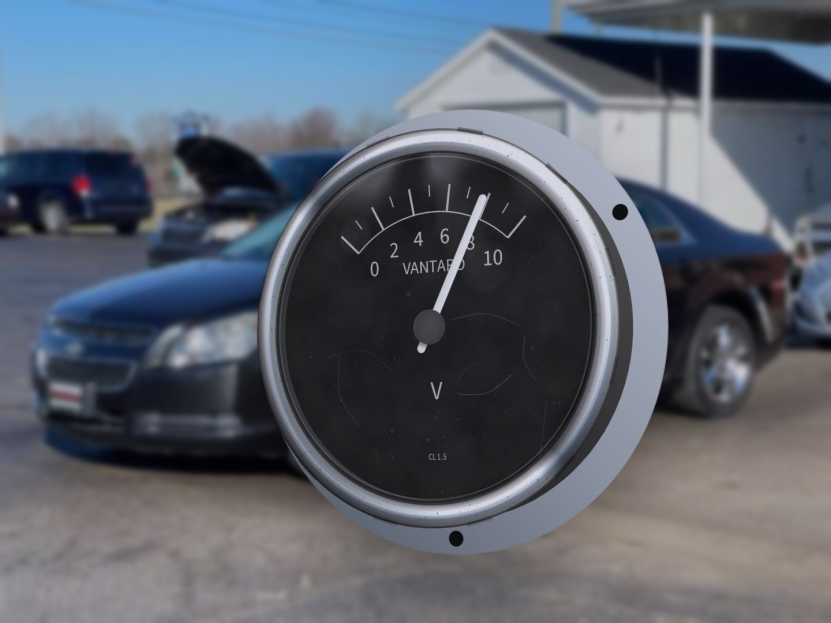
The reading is 8 V
